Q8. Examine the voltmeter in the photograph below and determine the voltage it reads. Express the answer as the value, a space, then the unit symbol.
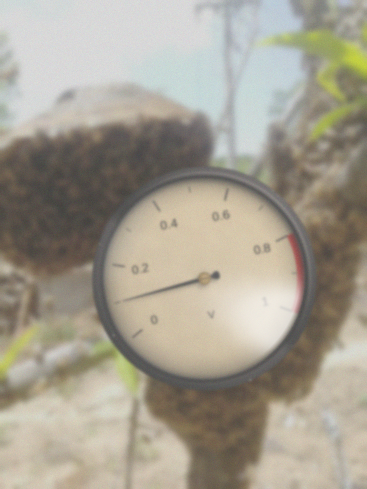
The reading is 0.1 V
